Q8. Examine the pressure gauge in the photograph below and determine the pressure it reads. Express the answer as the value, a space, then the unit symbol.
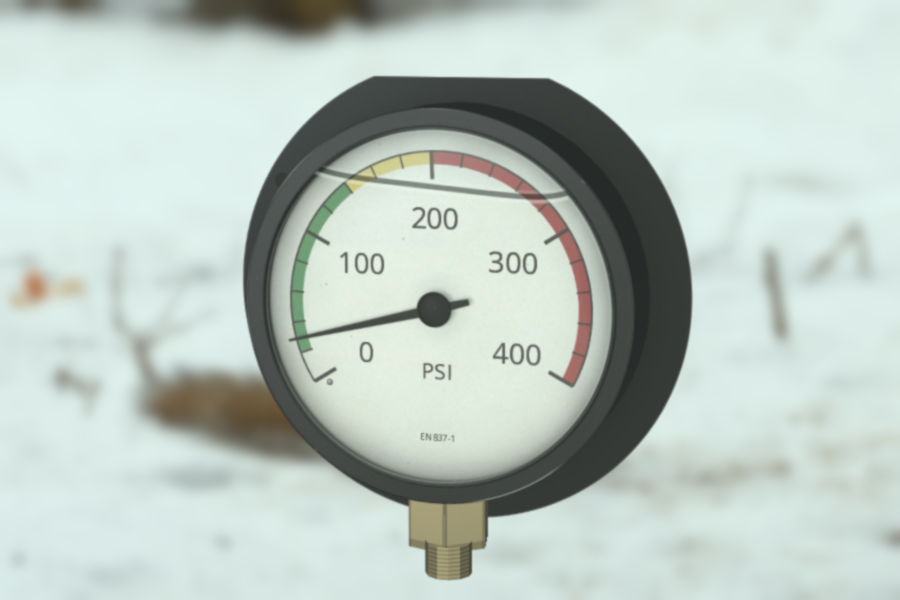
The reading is 30 psi
